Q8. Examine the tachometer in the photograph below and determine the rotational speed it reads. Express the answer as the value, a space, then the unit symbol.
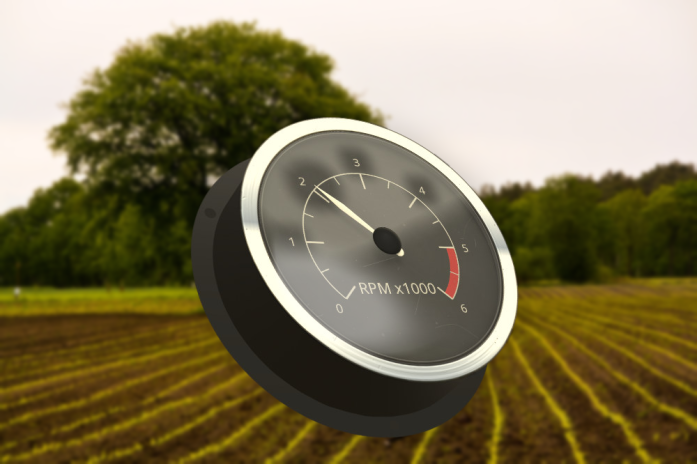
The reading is 2000 rpm
